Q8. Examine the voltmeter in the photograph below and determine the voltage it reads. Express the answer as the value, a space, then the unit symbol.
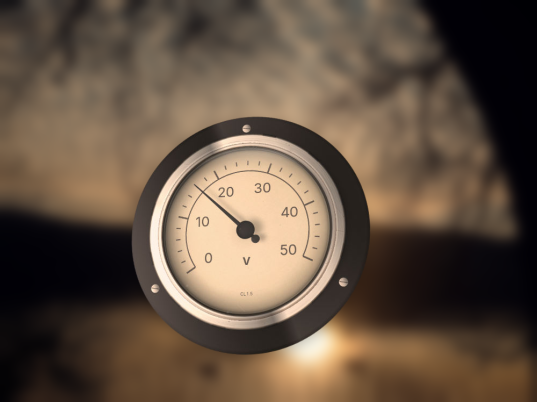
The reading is 16 V
